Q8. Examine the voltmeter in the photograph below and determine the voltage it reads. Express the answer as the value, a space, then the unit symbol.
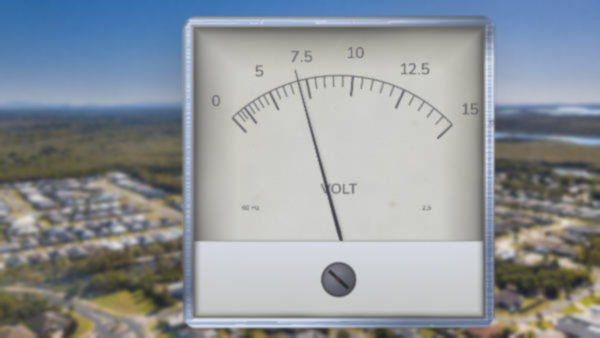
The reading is 7 V
